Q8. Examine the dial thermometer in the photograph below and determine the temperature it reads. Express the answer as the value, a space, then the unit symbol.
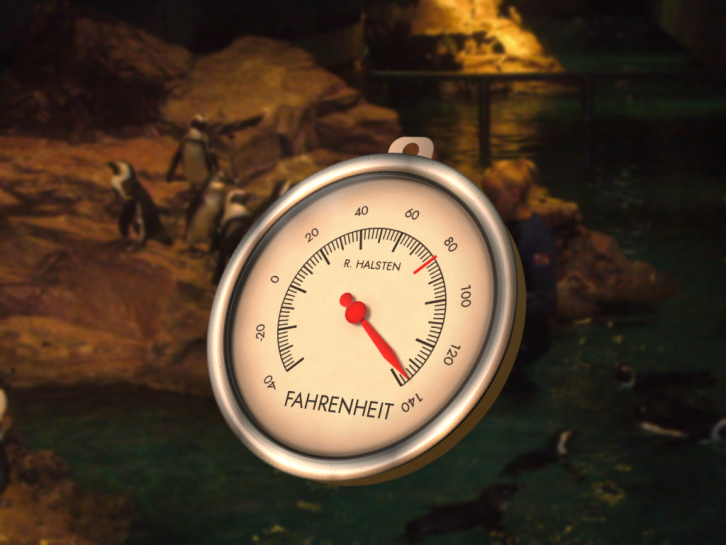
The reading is 136 °F
